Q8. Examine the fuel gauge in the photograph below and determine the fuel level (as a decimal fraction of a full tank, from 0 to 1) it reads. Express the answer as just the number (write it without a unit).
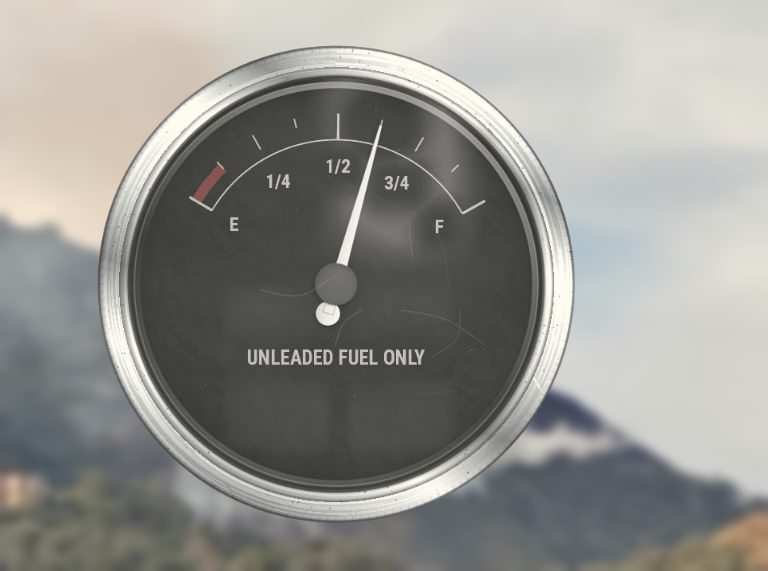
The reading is 0.625
